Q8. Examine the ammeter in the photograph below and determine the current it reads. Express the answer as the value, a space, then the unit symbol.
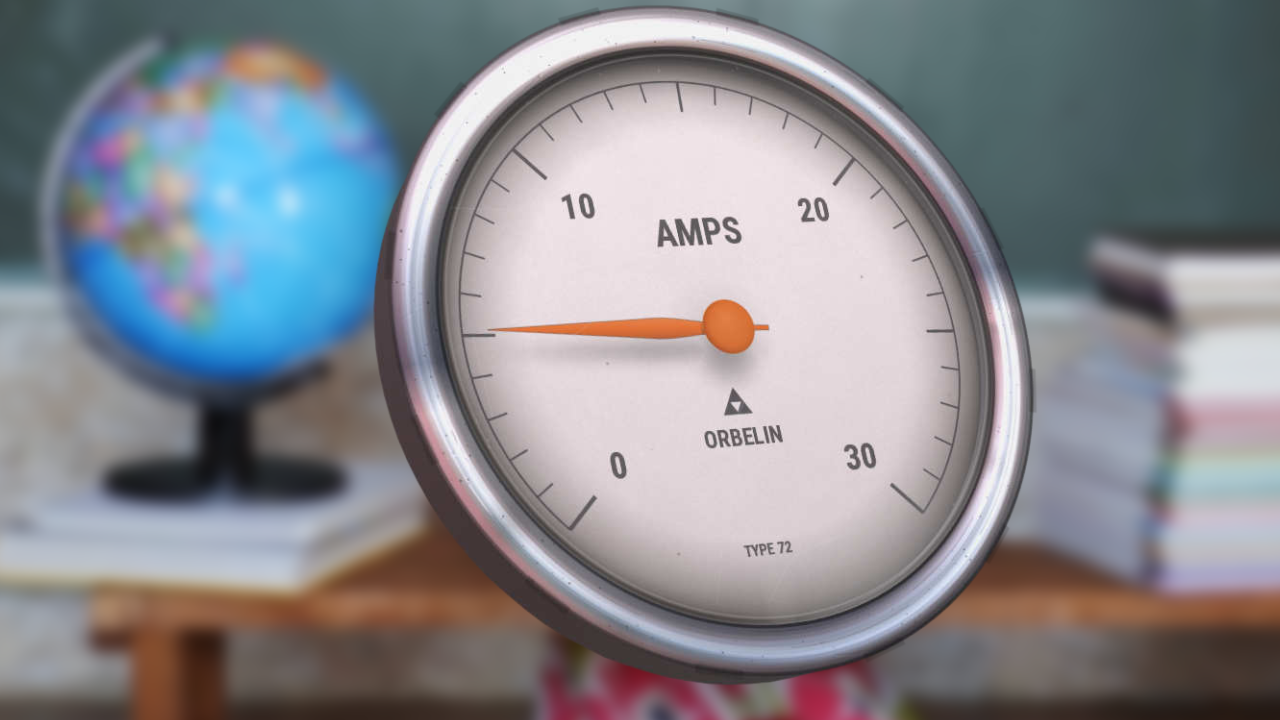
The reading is 5 A
